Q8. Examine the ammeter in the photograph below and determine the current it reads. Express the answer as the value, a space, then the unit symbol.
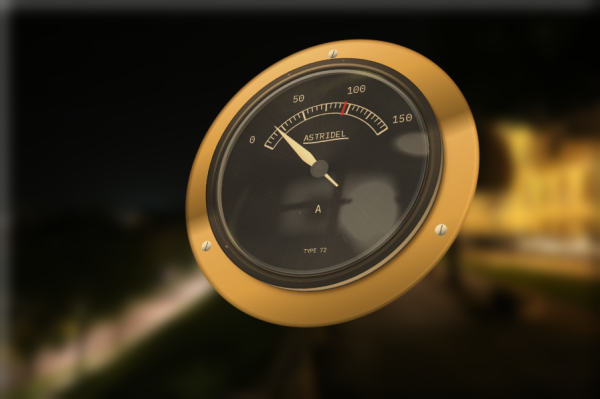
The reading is 20 A
